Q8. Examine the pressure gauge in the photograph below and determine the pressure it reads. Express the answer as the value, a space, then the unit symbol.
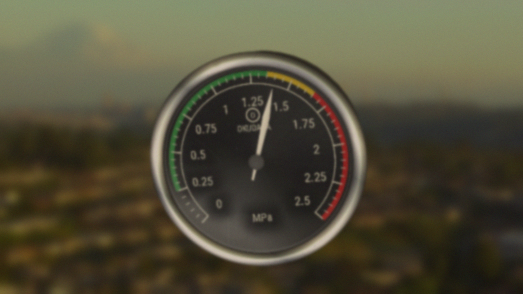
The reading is 1.4 MPa
